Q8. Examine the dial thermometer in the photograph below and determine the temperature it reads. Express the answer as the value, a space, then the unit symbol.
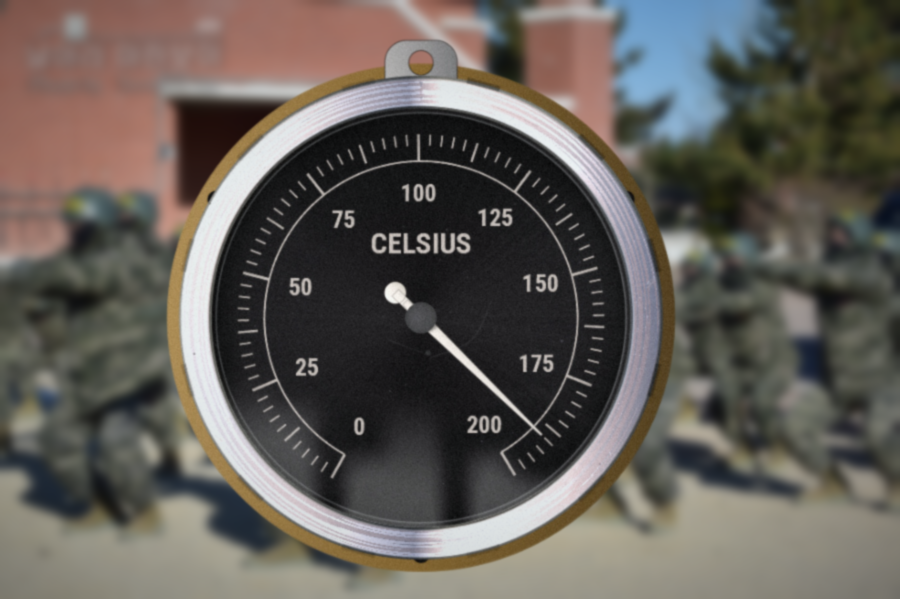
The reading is 190 °C
